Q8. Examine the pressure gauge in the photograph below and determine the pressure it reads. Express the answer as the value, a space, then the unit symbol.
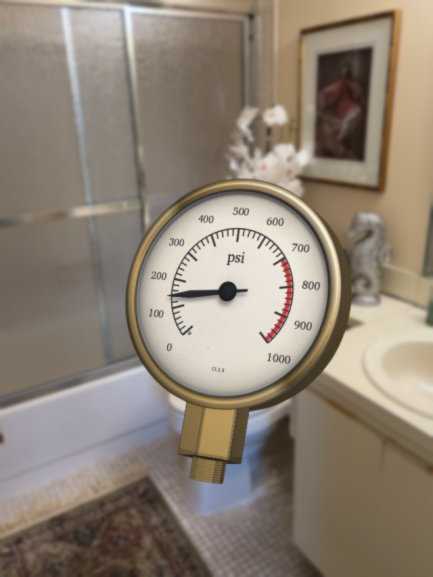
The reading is 140 psi
